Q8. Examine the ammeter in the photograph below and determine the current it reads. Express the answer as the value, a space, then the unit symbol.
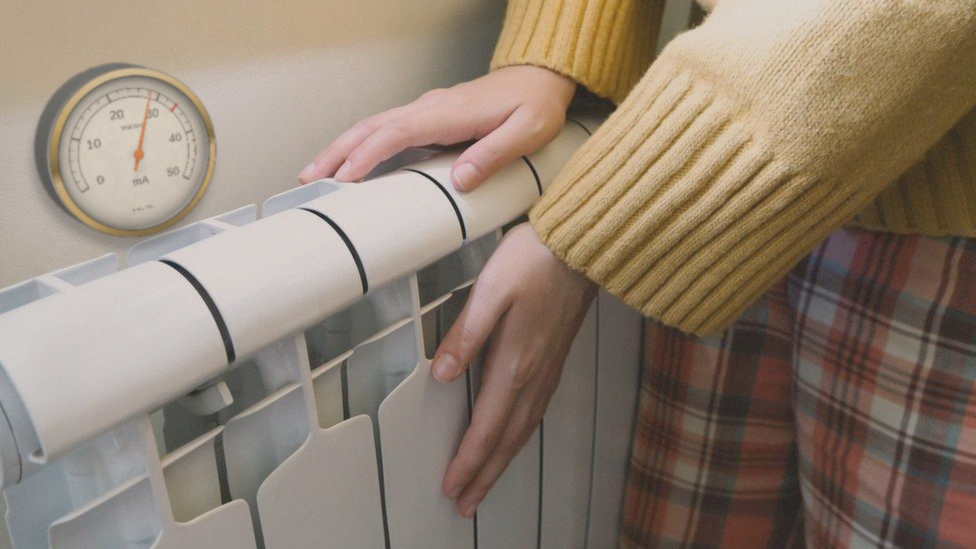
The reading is 28 mA
